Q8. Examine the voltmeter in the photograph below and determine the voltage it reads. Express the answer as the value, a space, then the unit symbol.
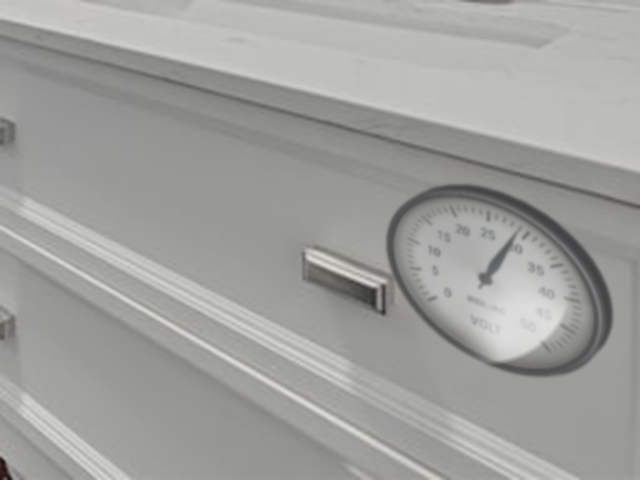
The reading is 29 V
